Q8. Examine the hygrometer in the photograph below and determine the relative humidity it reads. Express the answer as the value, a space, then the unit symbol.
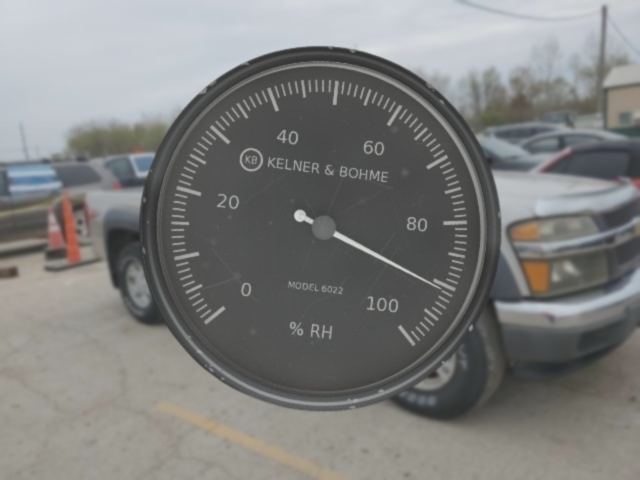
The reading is 91 %
